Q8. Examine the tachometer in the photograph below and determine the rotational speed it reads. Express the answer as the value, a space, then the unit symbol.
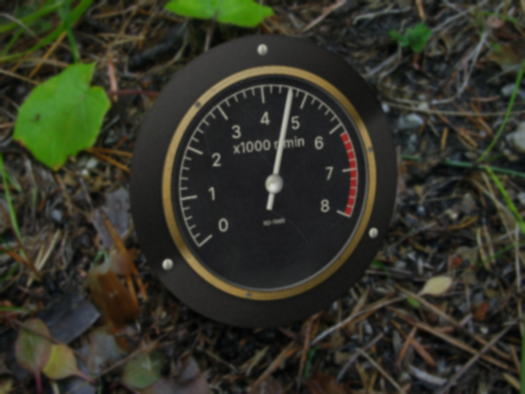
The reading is 4600 rpm
